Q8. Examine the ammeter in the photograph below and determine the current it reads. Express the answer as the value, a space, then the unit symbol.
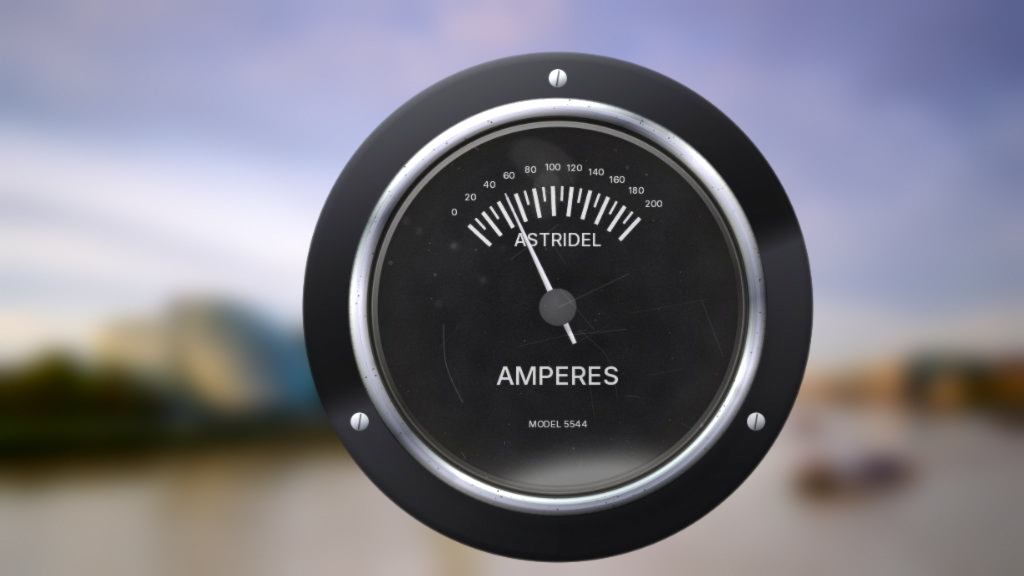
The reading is 50 A
